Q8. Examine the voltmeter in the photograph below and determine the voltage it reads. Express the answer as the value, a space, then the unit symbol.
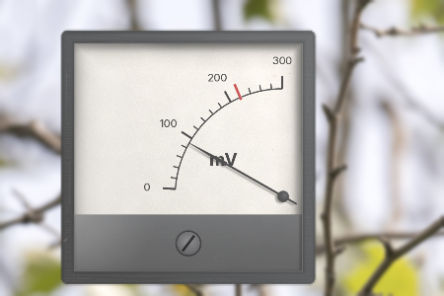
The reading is 90 mV
